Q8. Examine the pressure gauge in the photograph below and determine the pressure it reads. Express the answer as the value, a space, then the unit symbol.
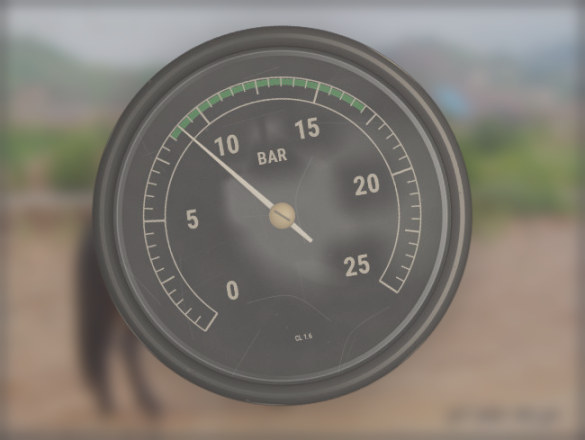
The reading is 9 bar
